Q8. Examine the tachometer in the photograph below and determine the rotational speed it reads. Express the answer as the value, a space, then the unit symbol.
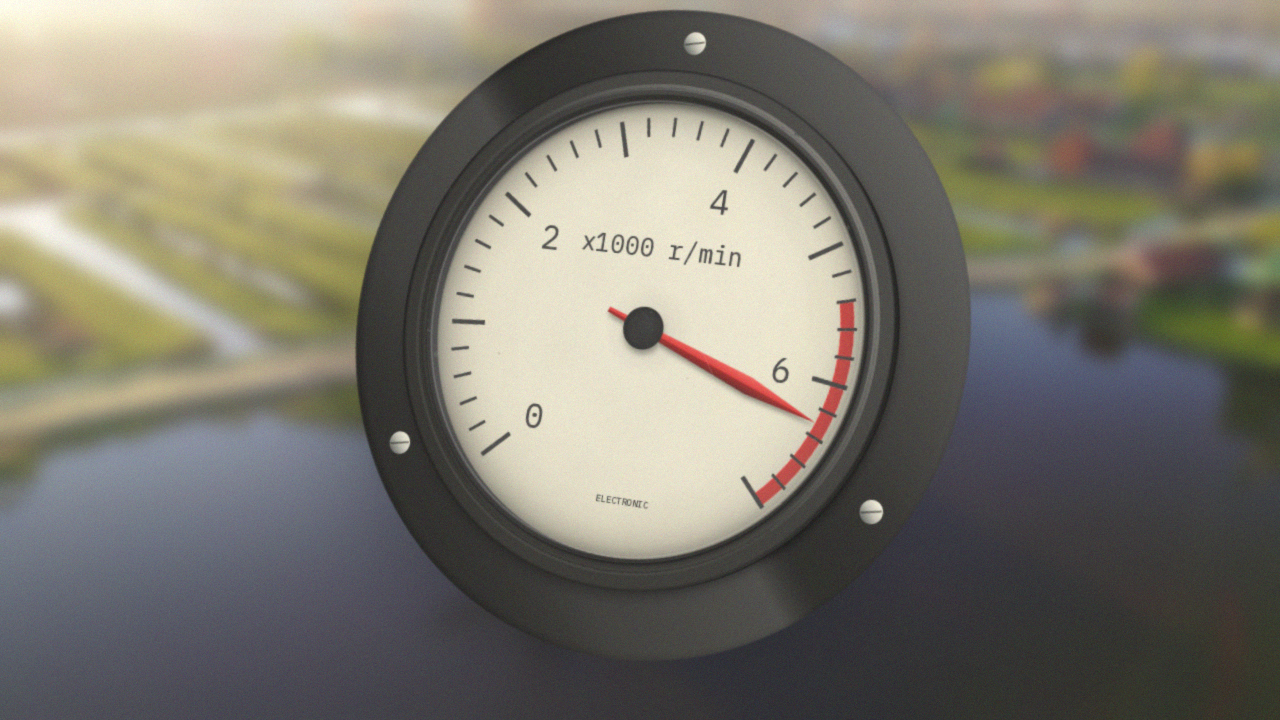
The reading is 6300 rpm
